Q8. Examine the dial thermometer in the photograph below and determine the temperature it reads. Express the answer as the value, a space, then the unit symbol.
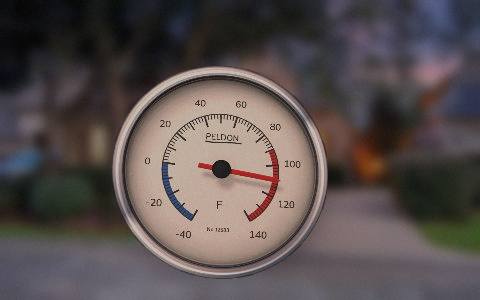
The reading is 110 °F
